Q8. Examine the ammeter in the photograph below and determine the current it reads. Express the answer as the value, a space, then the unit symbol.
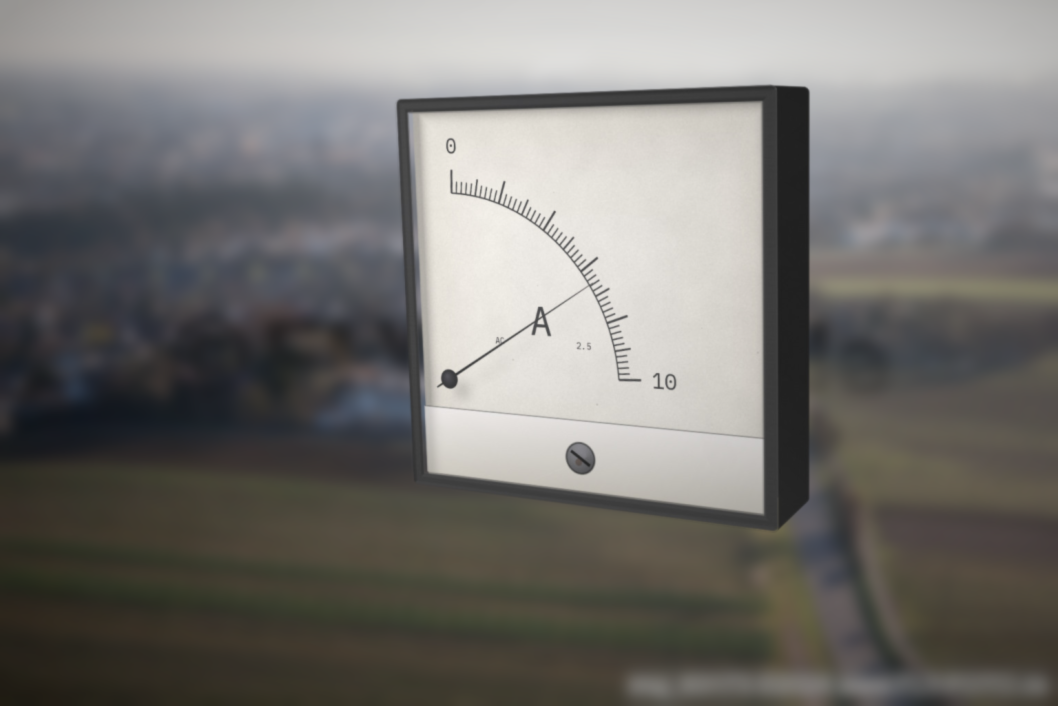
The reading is 6.6 A
